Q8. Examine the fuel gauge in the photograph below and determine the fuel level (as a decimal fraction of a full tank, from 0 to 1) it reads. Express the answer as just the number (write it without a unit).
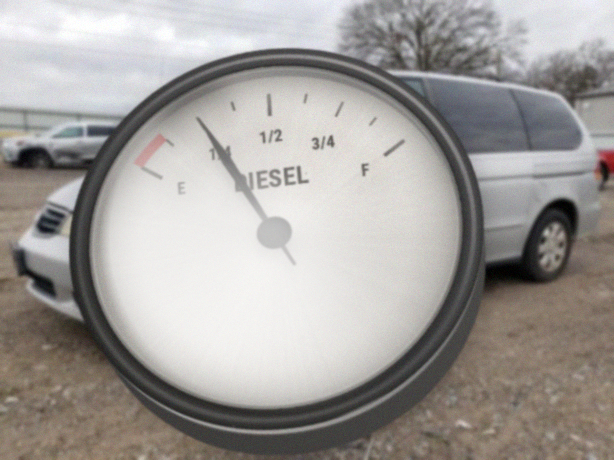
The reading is 0.25
